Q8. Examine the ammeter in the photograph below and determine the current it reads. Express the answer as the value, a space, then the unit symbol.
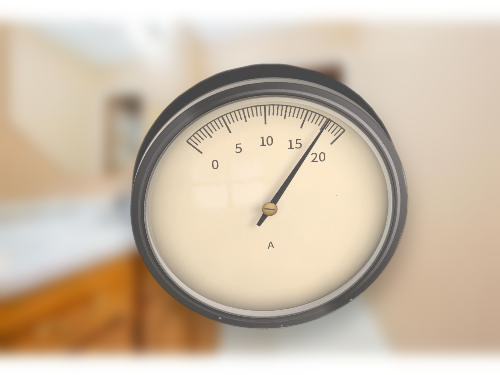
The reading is 17.5 A
